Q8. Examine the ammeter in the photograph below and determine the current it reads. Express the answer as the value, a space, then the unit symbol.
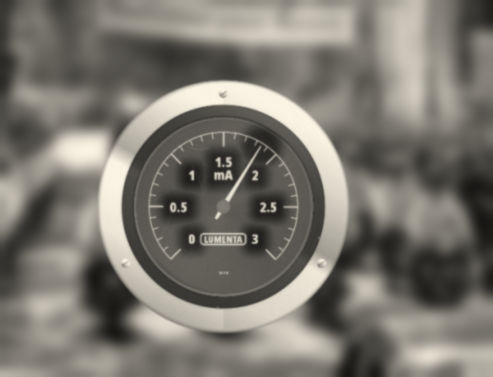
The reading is 1.85 mA
